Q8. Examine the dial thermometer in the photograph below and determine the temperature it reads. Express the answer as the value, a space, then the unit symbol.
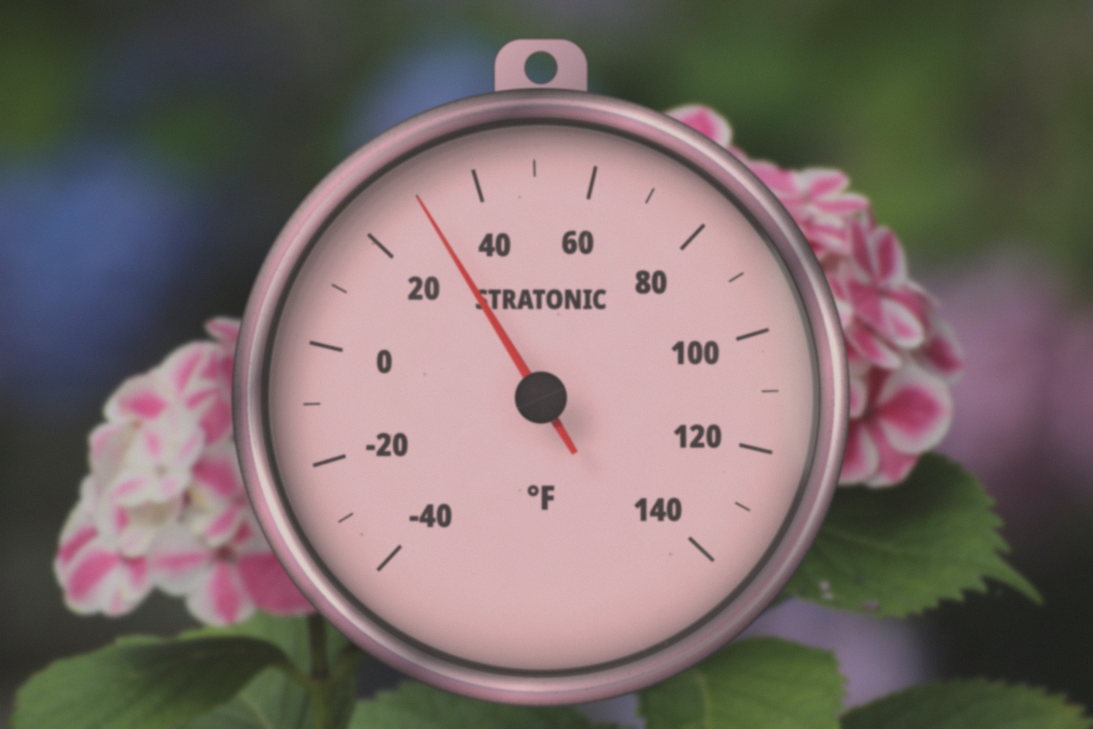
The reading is 30 °F
